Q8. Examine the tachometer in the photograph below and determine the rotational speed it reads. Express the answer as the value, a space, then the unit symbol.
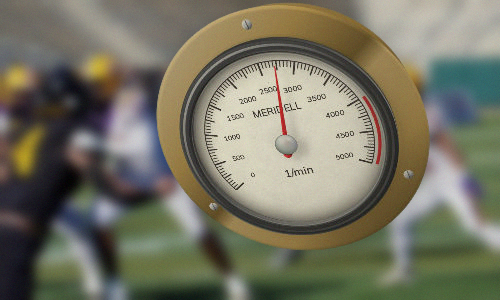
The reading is 2750 rpm
